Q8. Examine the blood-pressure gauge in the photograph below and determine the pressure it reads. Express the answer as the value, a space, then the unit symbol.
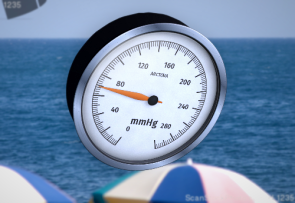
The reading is 70 mmHg
